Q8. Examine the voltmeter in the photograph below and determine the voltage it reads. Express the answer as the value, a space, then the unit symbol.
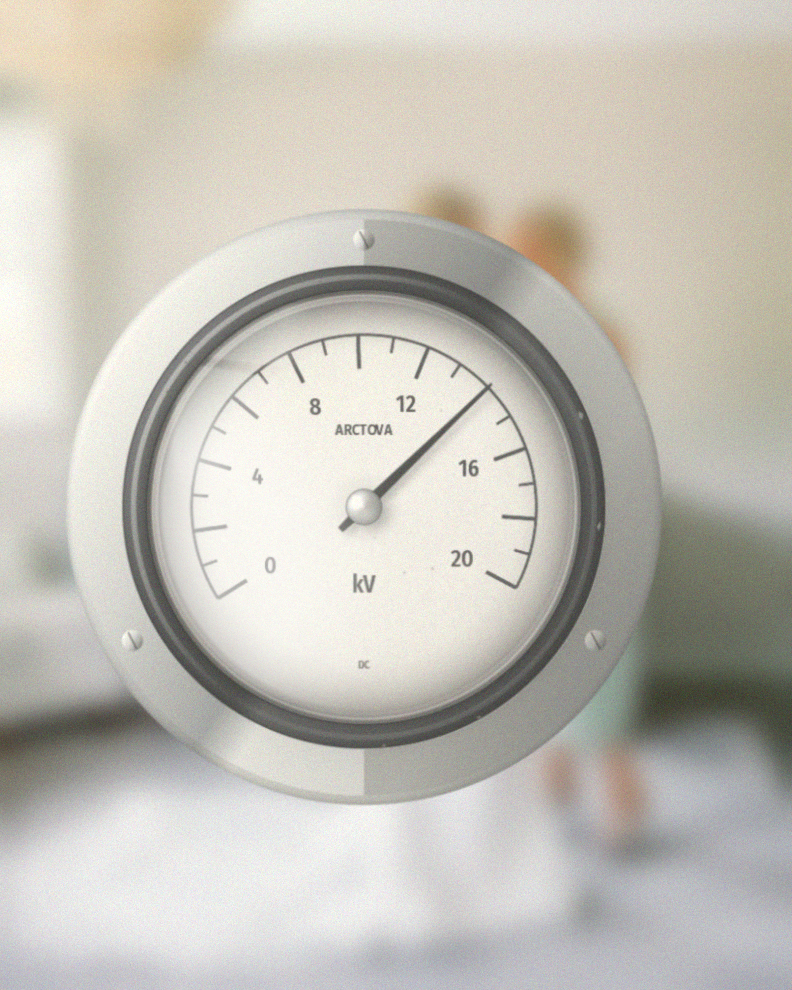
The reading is 14 kV
